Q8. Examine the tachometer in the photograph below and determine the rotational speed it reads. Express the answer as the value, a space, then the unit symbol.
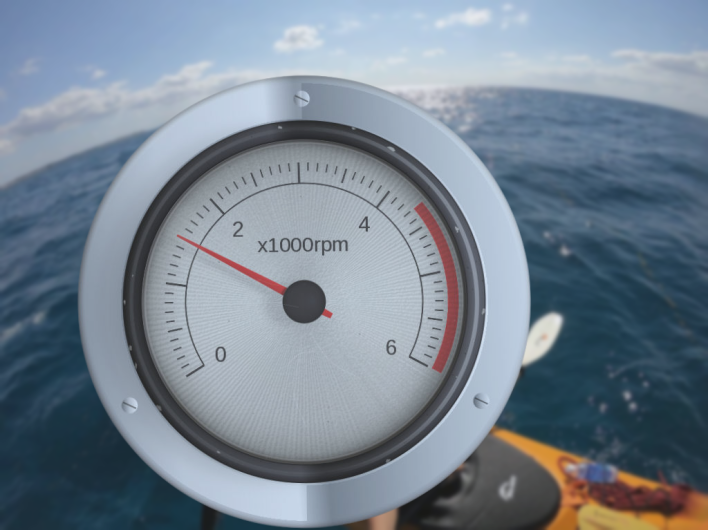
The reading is 1500 rpm
